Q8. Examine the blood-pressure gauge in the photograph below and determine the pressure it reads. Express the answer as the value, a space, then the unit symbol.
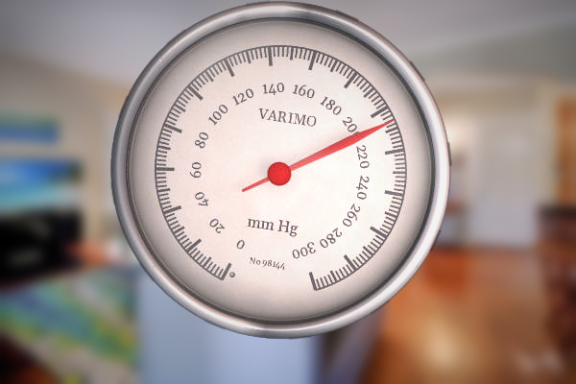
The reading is 206 mmHg
